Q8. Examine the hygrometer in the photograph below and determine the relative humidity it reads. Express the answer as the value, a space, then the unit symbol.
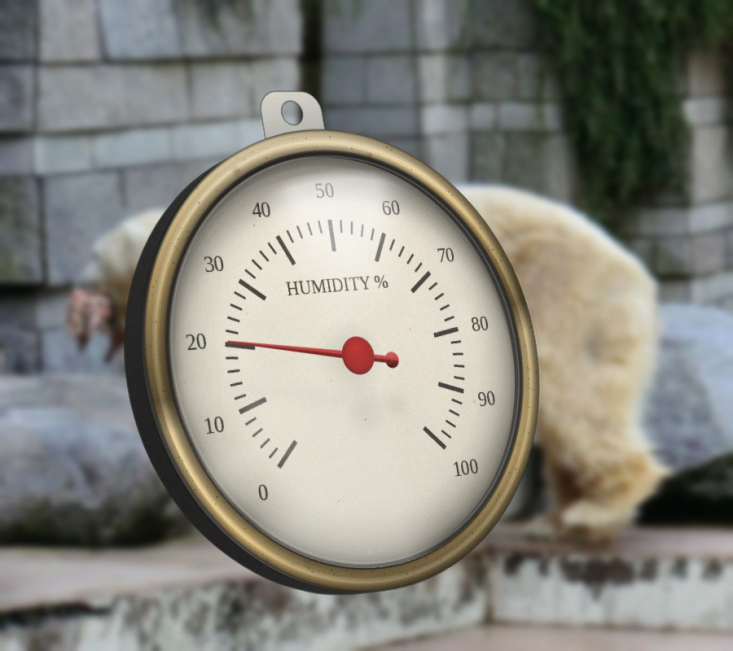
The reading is 20 %
